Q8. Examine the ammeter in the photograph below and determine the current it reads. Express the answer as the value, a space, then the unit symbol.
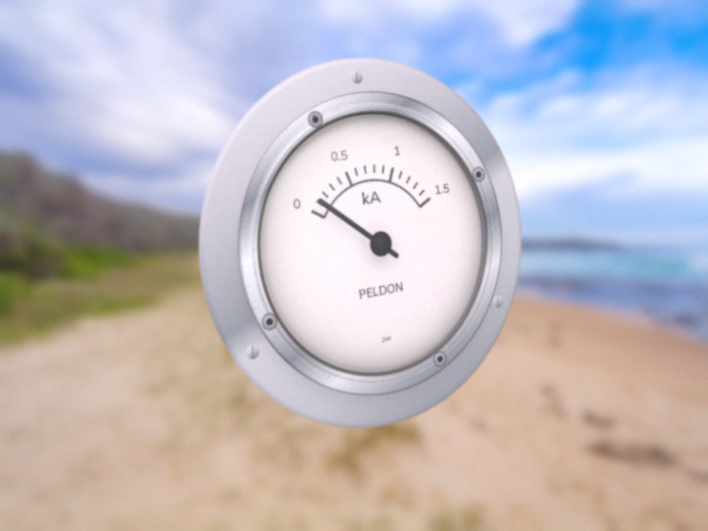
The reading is 0.1 kA
